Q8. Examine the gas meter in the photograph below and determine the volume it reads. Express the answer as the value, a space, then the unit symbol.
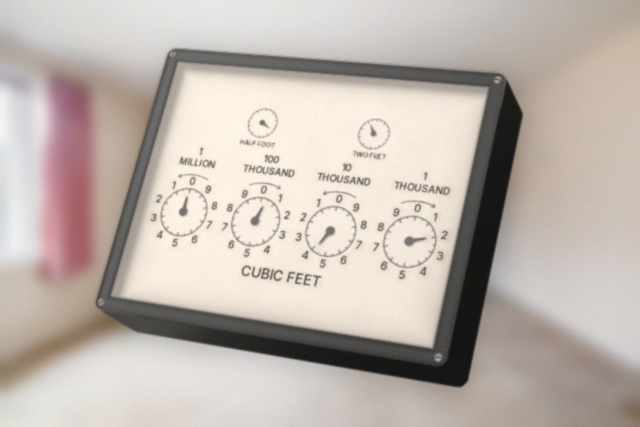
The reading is 4200 ft³
